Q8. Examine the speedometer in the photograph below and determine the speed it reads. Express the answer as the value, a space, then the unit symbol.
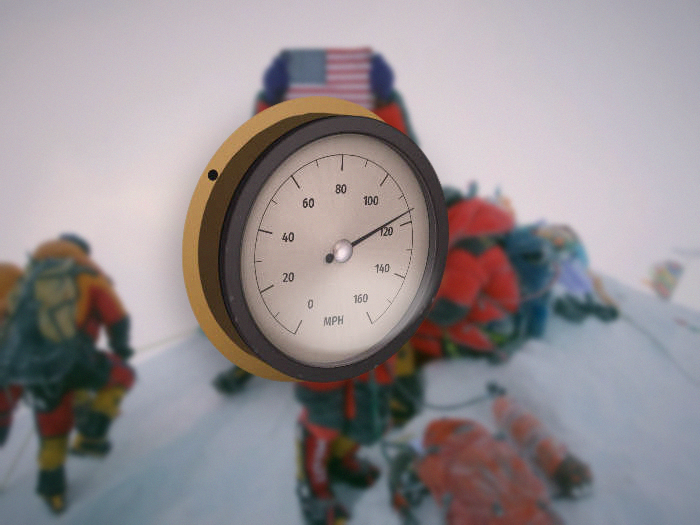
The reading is 115 mph
